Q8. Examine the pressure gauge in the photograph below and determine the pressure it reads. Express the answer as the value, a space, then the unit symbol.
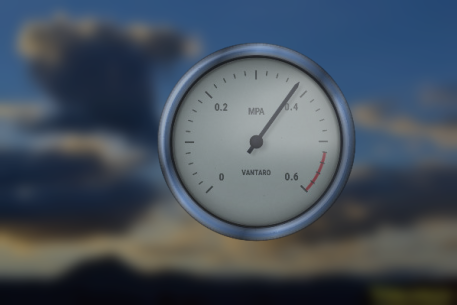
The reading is 0.38 MPa
